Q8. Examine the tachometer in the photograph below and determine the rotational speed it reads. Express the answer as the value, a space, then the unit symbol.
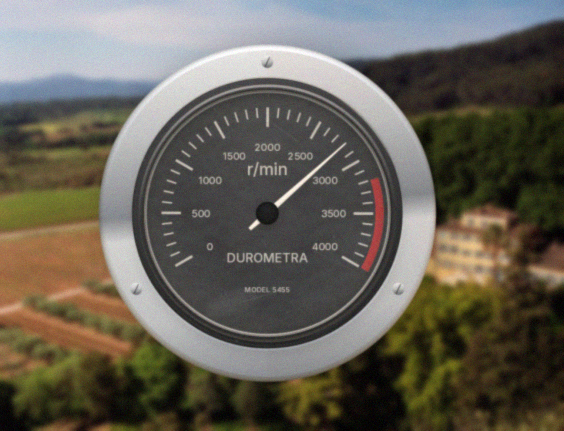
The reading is 2800 rpm
